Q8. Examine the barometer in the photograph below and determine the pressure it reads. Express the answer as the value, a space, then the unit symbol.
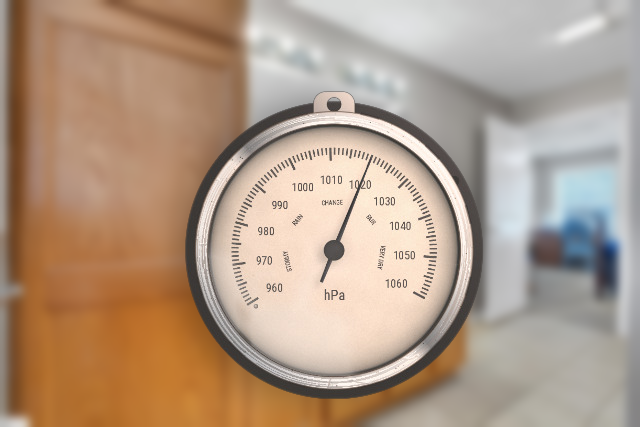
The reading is 1020 hPa
